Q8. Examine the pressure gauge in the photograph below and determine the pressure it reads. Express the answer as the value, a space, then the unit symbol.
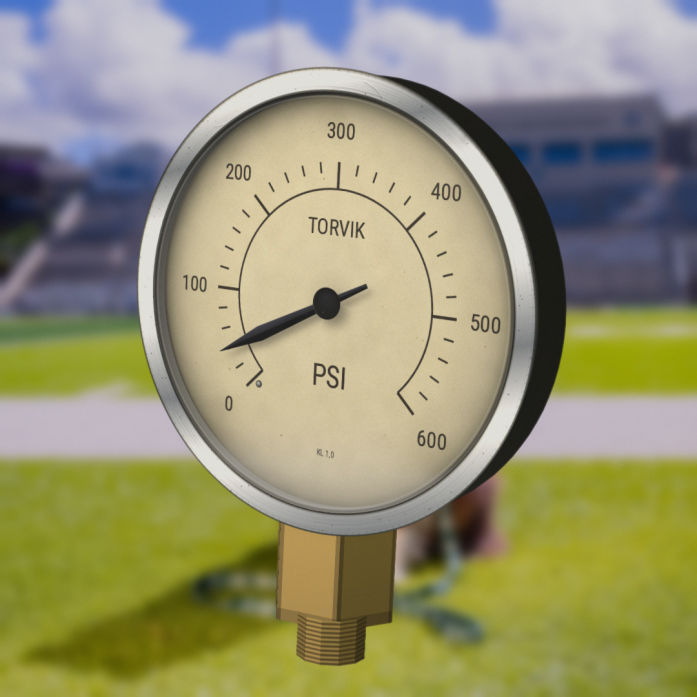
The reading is 40 psi
